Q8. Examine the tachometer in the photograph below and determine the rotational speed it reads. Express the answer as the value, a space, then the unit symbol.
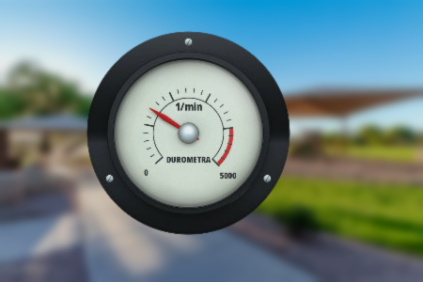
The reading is 1400 rpm
